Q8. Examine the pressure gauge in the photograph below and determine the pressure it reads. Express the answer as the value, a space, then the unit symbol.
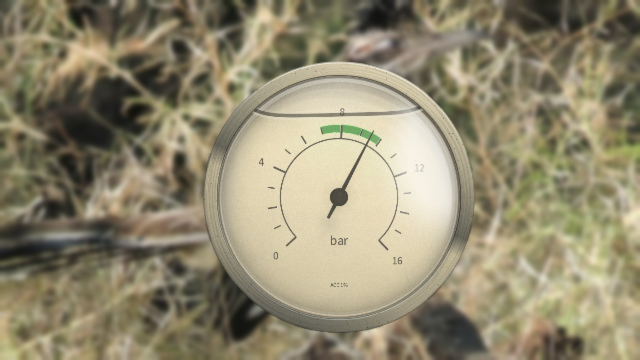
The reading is 9.5 bar
